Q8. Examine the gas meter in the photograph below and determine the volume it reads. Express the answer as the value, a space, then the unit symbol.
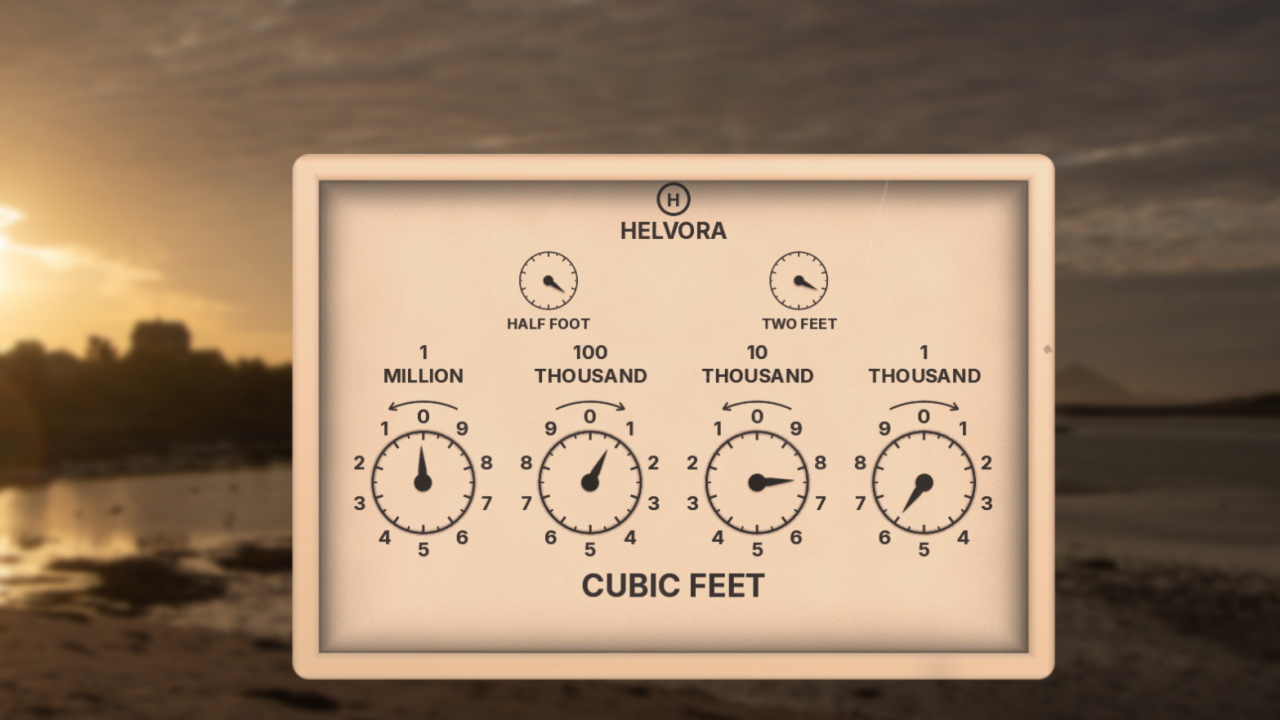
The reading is 7600 ft³
